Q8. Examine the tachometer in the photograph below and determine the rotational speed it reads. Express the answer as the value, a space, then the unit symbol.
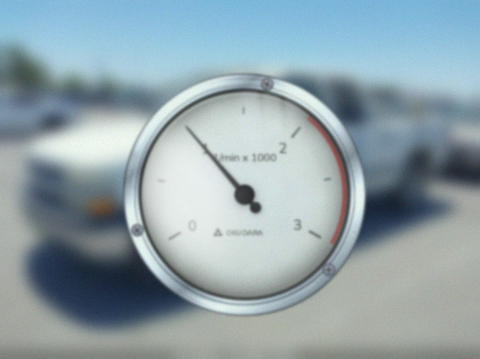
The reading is 1000 rpm
